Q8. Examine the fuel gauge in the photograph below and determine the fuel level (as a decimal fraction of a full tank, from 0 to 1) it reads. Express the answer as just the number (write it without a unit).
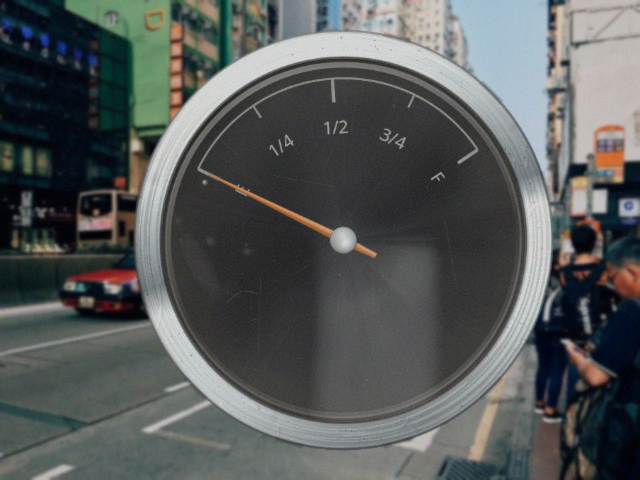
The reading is 0
